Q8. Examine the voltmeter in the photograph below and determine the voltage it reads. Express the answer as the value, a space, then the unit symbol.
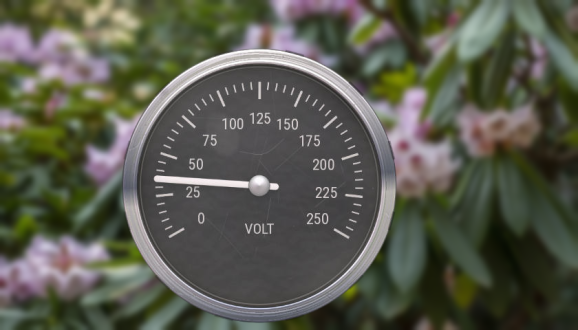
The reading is 35 V
